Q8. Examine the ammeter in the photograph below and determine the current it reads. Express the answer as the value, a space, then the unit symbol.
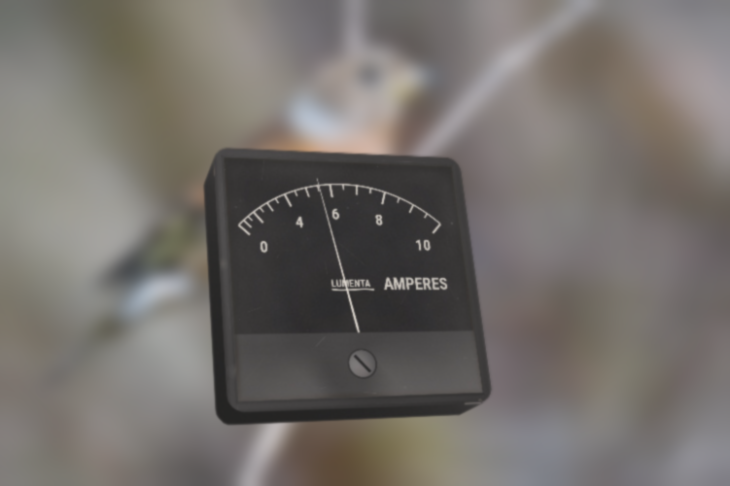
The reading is 5.5 A
